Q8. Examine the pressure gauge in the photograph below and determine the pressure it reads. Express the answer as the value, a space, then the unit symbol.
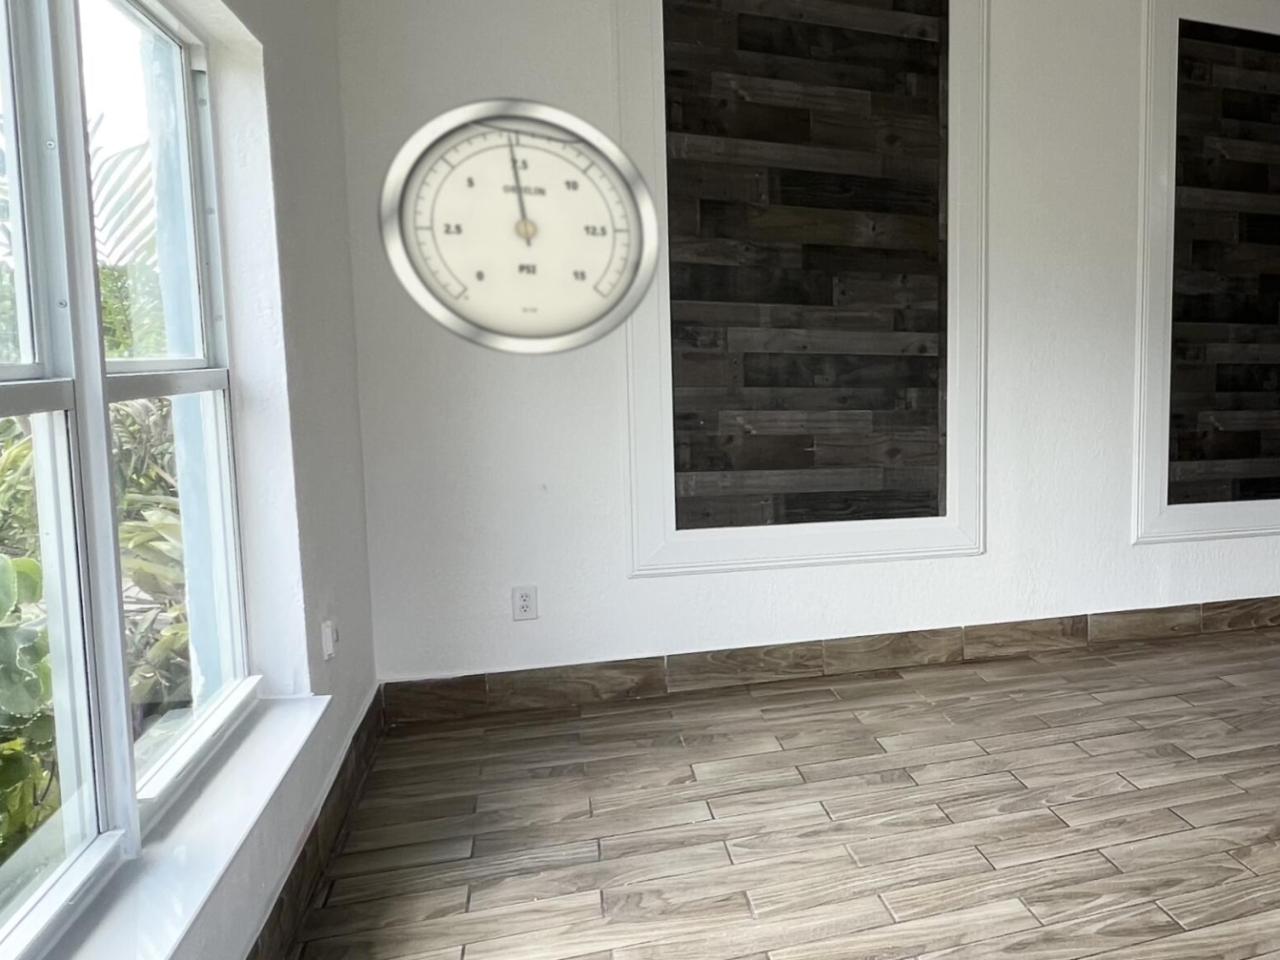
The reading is 7.25 psi
